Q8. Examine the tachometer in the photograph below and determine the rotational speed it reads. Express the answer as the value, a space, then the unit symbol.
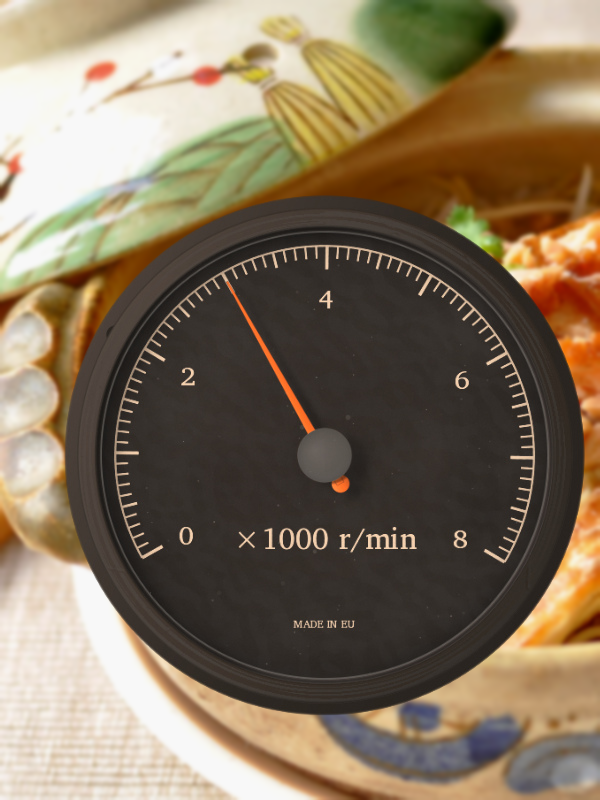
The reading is 3000 rpm
